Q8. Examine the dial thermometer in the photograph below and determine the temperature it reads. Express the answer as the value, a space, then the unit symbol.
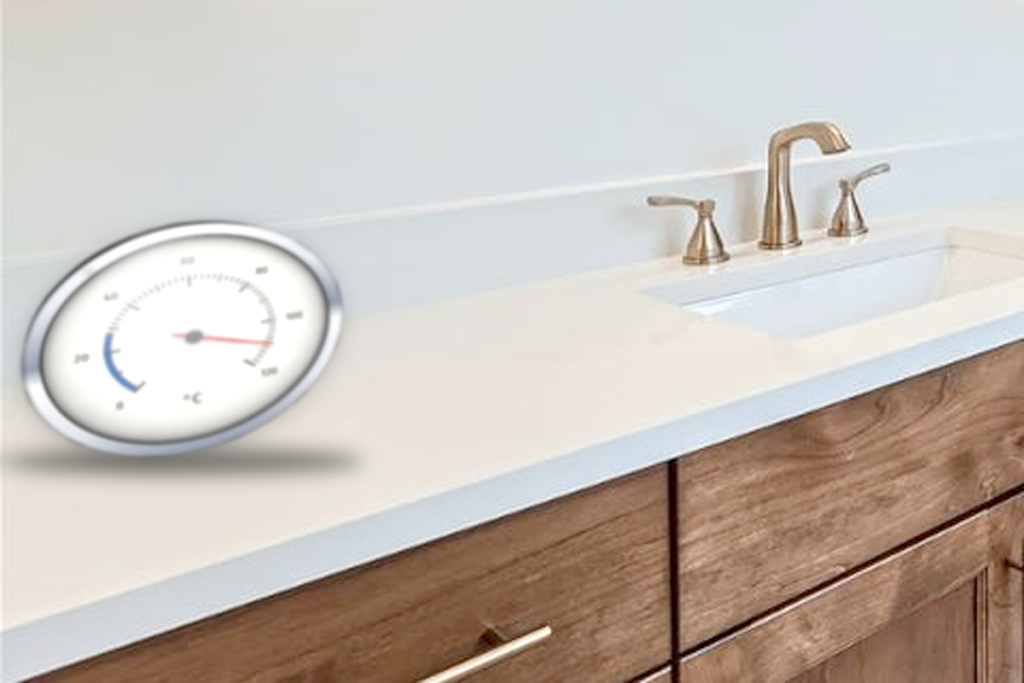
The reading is 110 °C
